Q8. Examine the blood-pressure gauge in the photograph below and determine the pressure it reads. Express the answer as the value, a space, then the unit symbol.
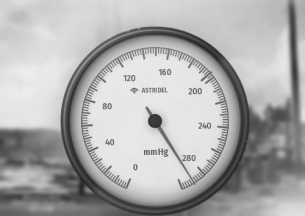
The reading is 290 mmHg
